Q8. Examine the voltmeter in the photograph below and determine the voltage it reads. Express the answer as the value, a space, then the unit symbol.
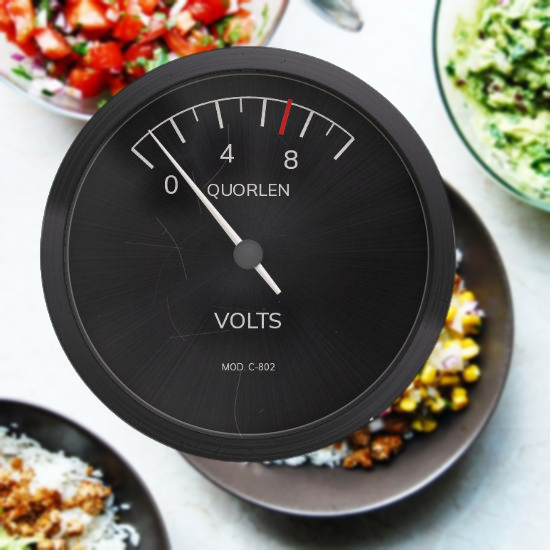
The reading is 1 V
